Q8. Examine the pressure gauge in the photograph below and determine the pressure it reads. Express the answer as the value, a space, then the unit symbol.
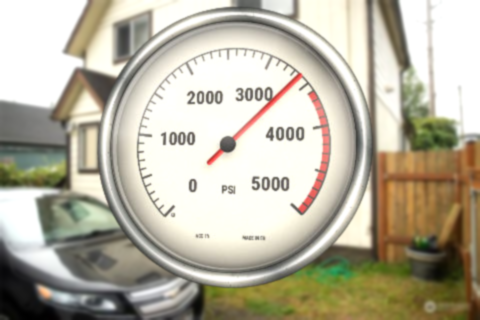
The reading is 3400 psi
